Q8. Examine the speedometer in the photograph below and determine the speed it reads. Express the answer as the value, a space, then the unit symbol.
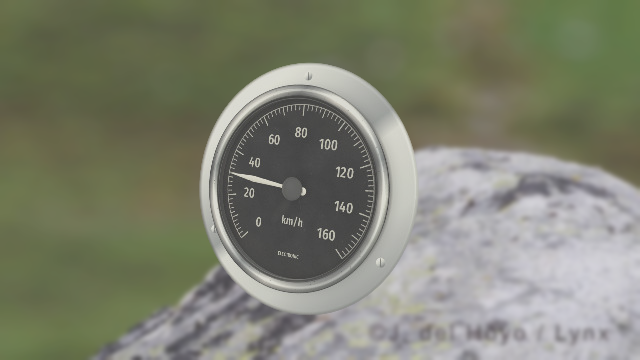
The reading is 30 km/h
